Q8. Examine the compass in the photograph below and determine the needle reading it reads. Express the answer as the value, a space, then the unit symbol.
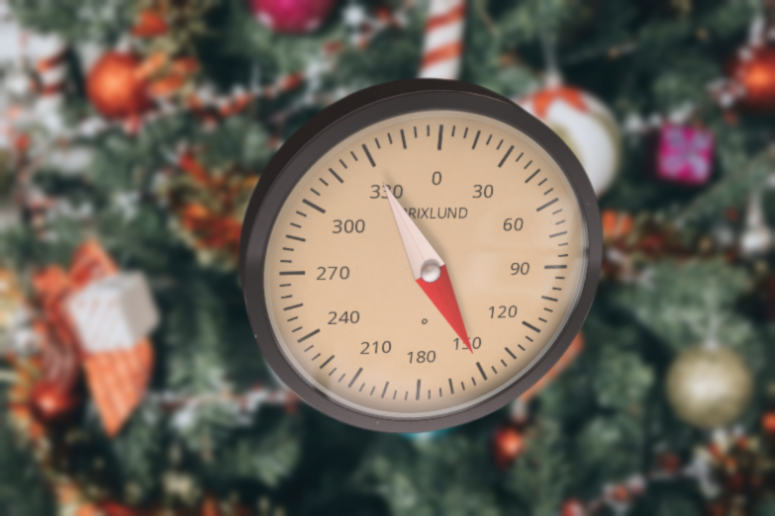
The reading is 150 °
